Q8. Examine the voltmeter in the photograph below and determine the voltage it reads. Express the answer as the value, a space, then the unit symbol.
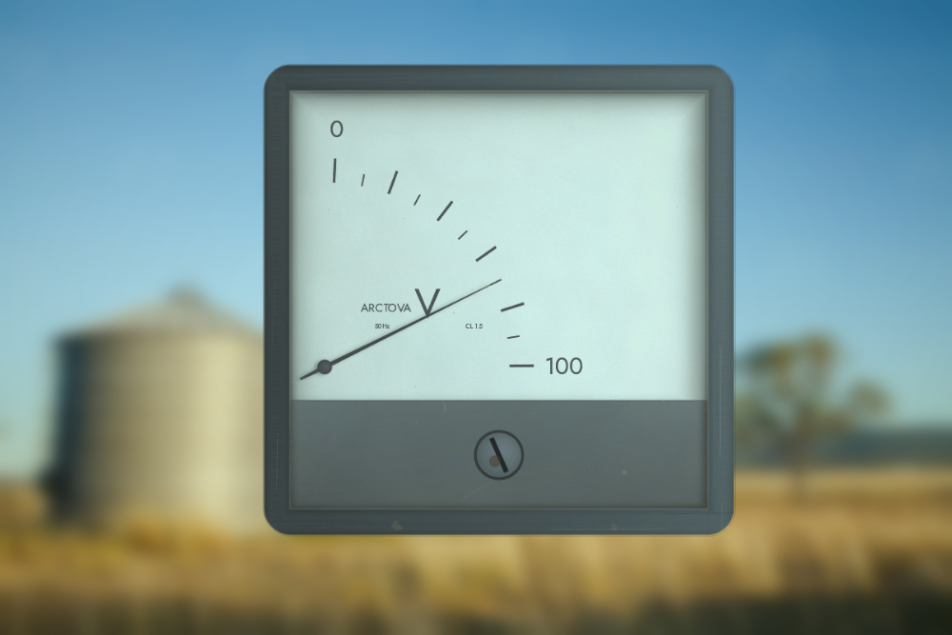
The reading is 70 V
